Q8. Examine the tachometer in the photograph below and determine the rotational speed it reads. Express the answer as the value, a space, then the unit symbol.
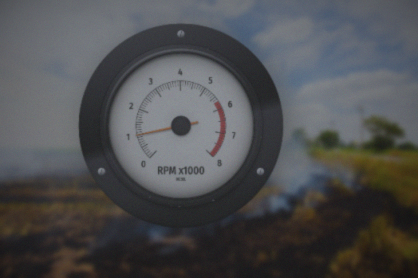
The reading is 1000 rpm
